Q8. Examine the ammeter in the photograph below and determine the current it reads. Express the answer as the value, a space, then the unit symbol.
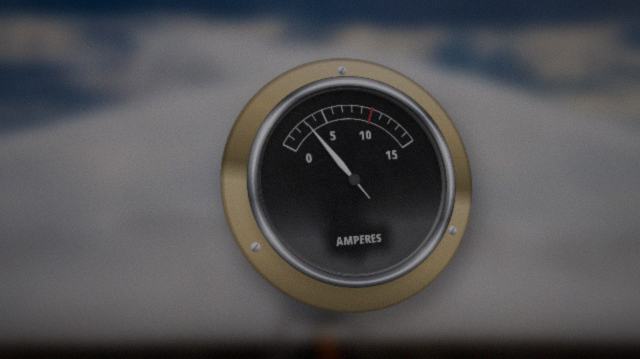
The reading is 3 A
